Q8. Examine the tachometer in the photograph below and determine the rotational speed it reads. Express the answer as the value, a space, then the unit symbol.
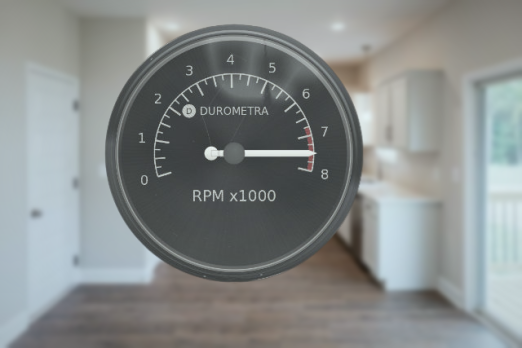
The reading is 7500 rpm
